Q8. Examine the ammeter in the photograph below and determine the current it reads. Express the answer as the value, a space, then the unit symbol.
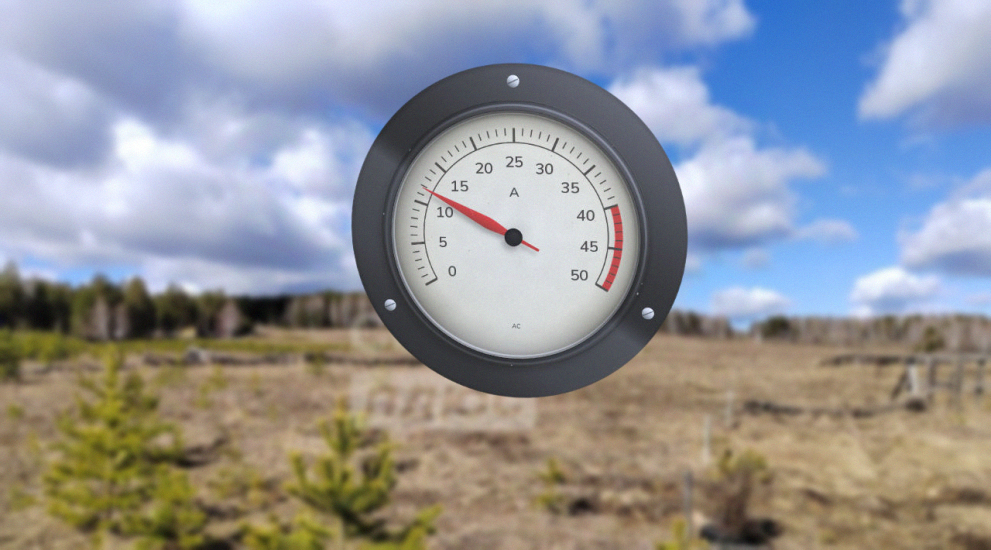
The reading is 12 A
